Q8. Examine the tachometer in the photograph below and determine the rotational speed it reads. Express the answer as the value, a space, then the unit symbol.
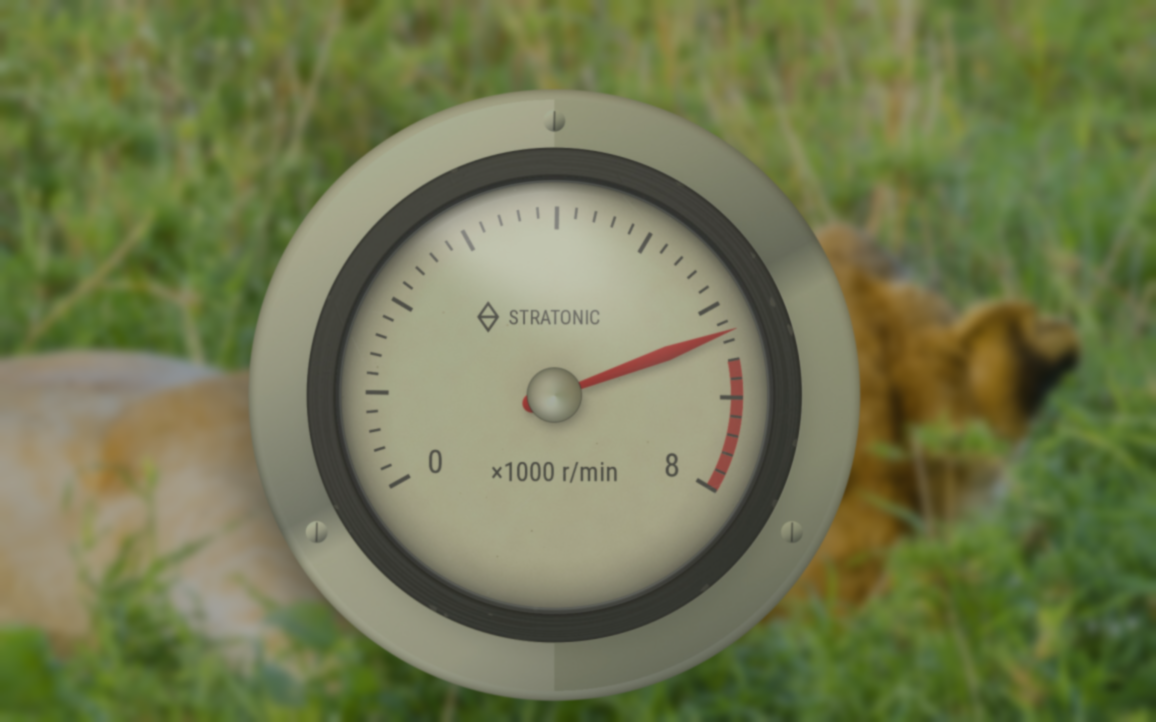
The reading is 6300 rpm
